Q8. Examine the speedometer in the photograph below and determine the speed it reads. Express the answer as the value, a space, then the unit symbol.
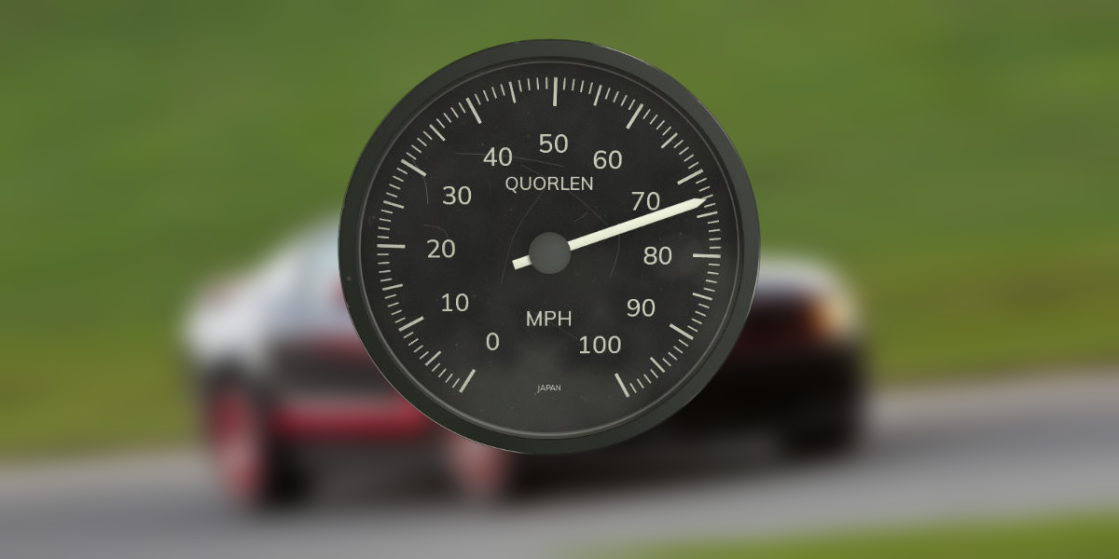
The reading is 73 mph
